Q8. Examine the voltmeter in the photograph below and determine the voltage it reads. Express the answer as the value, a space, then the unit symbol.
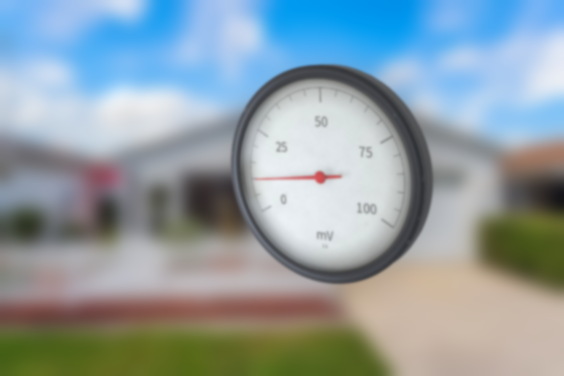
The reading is 10 mV
